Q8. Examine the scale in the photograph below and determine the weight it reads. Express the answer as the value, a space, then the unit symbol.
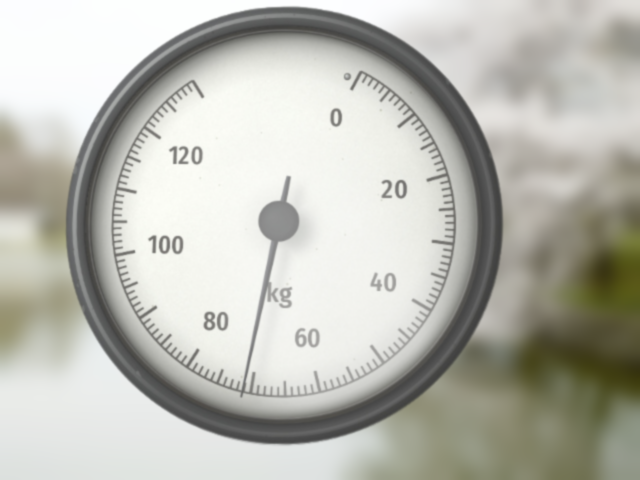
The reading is 71 kg
